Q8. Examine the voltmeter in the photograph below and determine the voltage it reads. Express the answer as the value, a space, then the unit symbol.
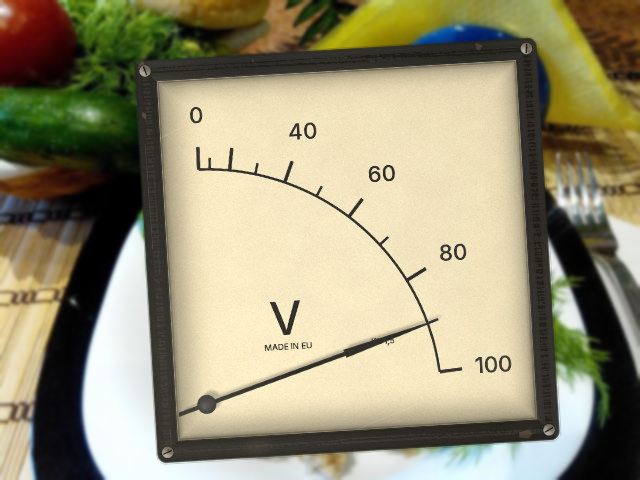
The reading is 90 V
